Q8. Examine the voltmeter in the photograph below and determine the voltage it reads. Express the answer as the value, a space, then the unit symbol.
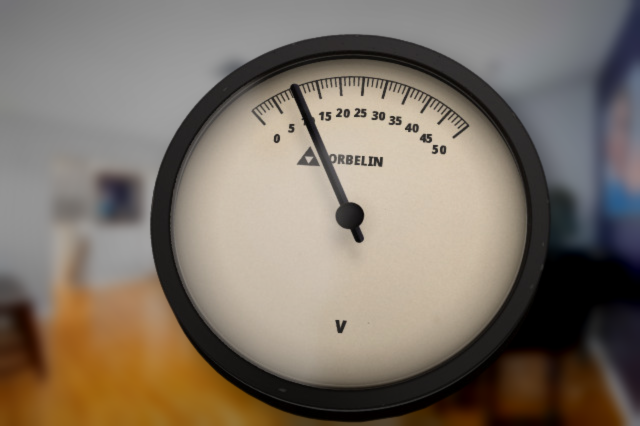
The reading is 10 V
